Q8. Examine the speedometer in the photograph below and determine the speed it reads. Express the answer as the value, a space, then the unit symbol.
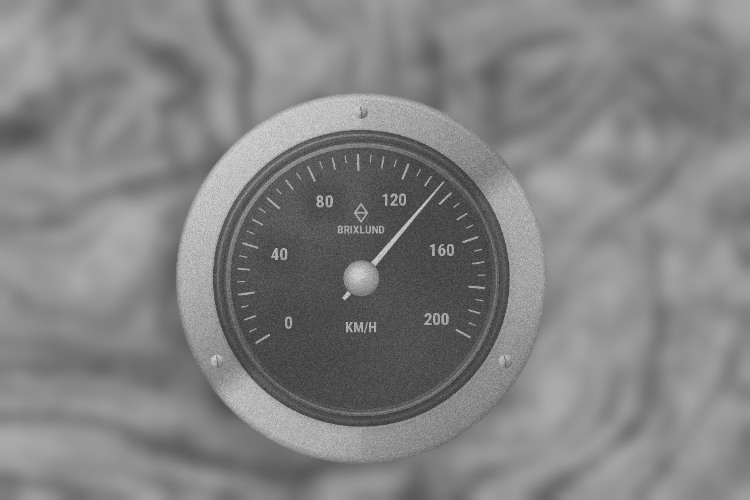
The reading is 135 km/h
